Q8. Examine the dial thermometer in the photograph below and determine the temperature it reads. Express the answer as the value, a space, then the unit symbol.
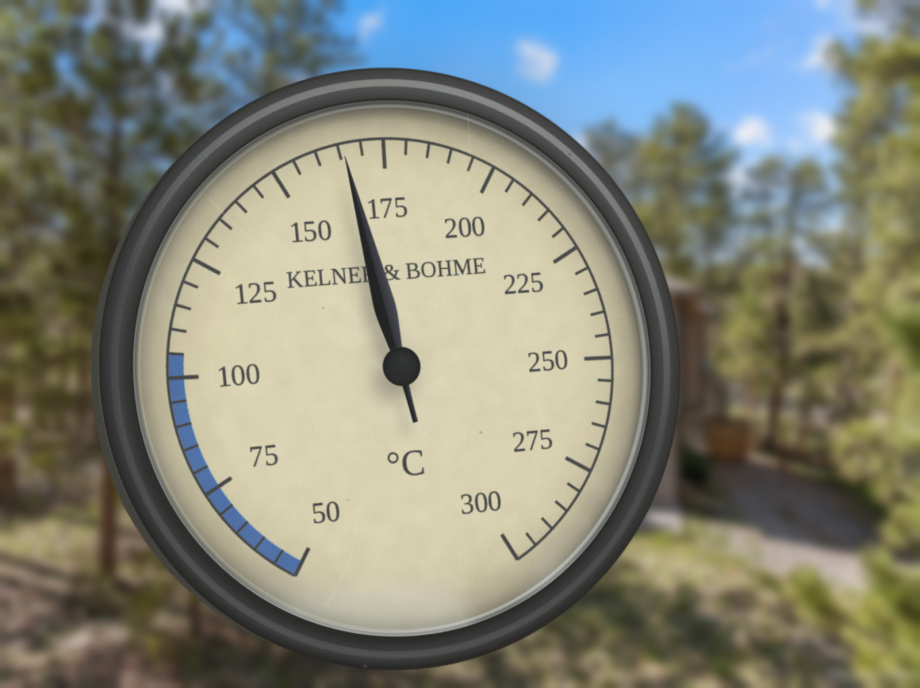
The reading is 165 °C
